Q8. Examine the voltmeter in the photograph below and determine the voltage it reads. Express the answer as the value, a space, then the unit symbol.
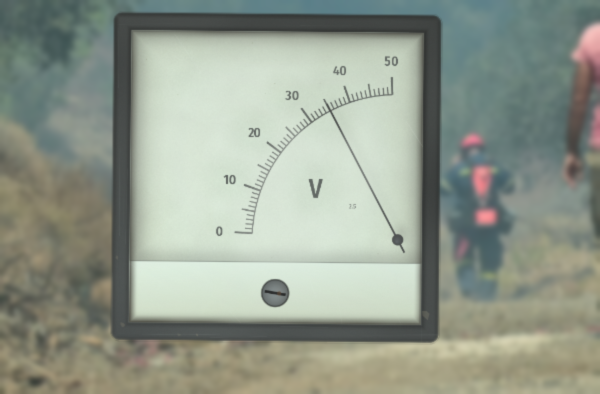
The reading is 35 V
